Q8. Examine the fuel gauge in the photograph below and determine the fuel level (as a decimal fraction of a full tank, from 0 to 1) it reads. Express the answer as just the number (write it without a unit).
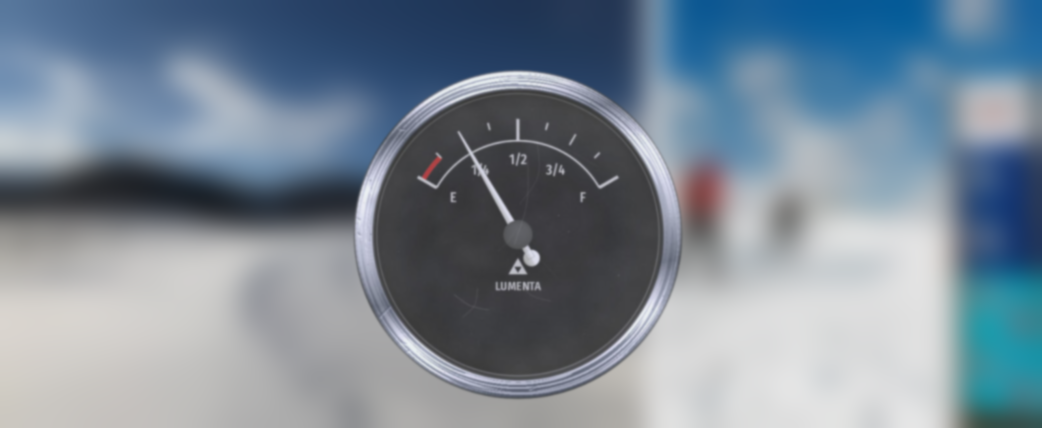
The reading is 0.25
